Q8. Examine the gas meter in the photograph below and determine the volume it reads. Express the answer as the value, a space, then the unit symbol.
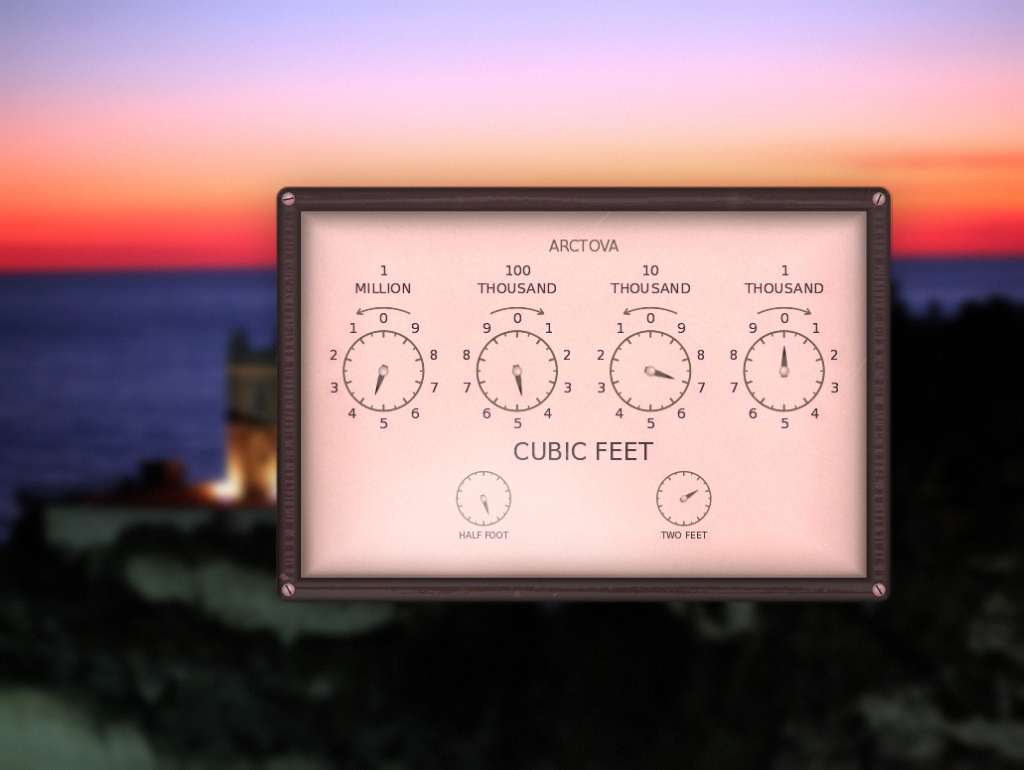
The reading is 447000 ft³
